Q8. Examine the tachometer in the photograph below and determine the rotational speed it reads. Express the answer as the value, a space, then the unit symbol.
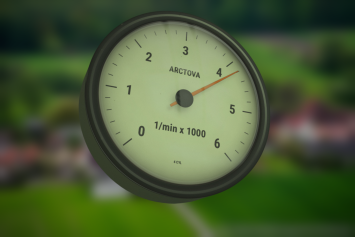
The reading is 4200 rpm
